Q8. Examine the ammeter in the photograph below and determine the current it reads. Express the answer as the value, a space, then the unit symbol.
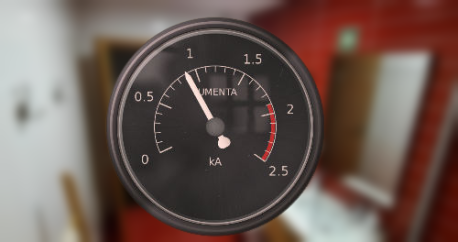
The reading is 0.9 kA
